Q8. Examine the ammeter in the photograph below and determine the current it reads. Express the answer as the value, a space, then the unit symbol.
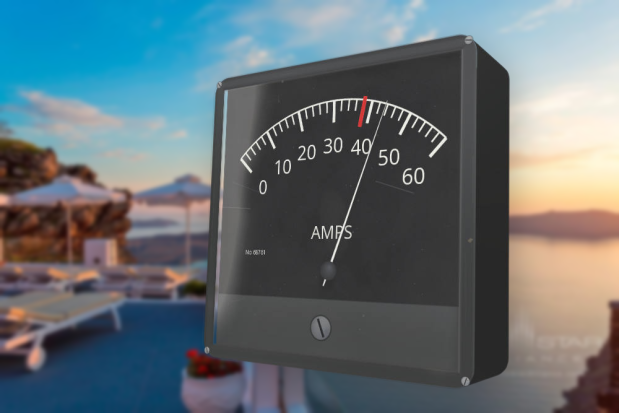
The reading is 44 A
